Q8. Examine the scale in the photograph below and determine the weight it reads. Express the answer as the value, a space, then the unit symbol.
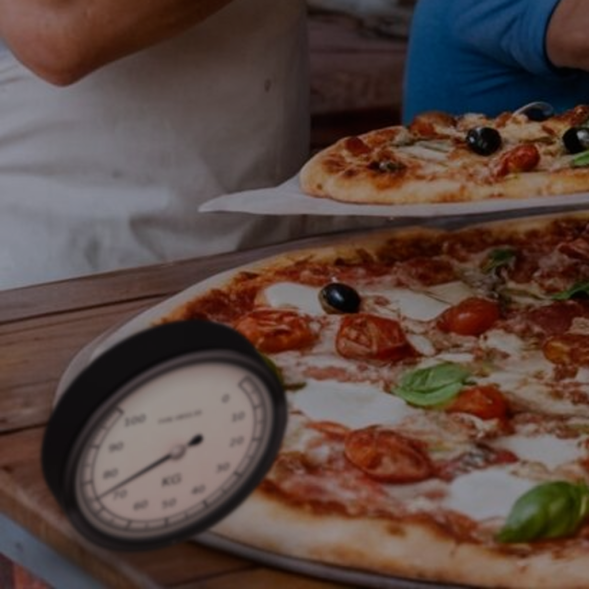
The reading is 75 kg
